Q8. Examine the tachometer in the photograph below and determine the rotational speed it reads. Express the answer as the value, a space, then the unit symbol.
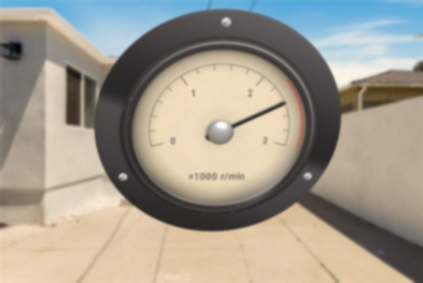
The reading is 2400 rpm
